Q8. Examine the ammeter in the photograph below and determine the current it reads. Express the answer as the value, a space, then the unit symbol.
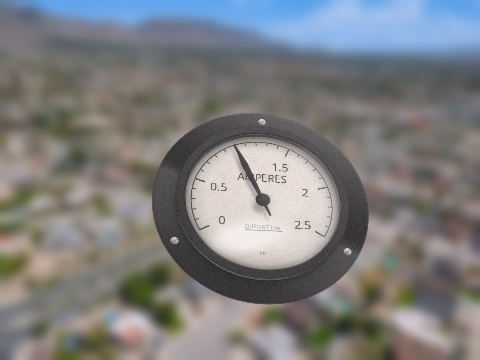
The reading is 1 A
